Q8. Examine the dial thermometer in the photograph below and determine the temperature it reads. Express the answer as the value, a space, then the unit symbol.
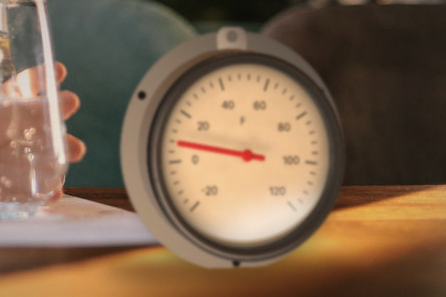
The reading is 8 °F
